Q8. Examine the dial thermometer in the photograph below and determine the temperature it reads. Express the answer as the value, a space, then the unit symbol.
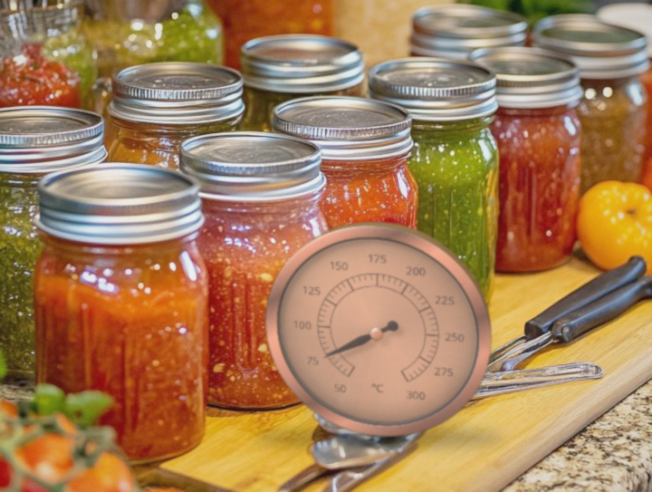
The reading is 75 °C
